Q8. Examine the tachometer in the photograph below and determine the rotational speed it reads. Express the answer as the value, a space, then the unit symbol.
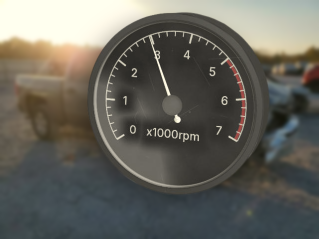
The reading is 3000 rpm
